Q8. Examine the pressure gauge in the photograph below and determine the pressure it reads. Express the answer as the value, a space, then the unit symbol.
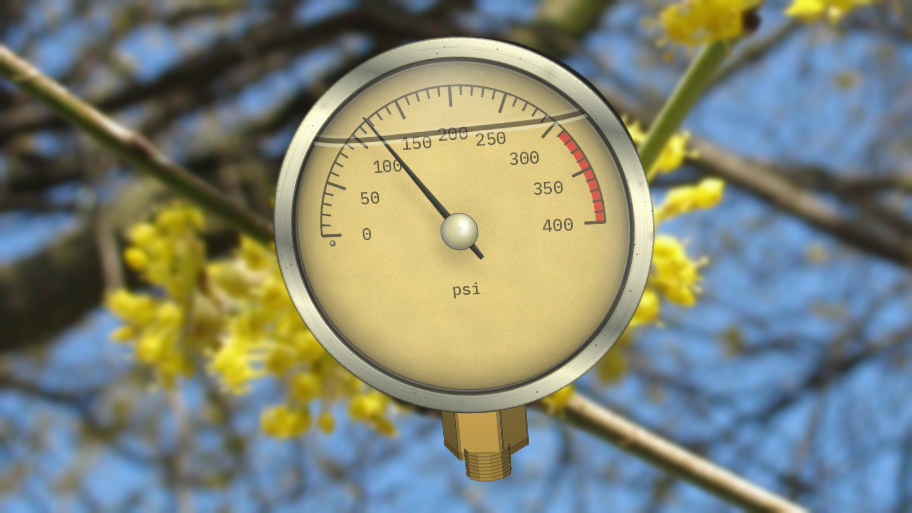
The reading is 120 psi
